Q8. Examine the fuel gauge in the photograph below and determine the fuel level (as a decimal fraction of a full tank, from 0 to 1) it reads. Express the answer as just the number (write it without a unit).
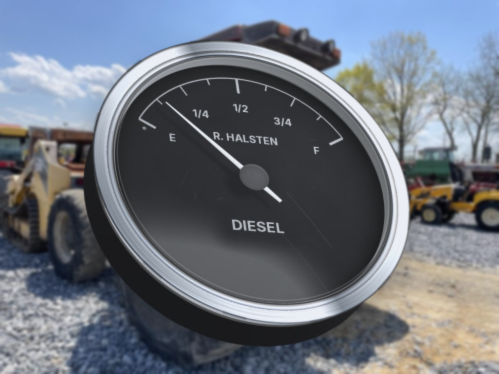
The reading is 0.125
